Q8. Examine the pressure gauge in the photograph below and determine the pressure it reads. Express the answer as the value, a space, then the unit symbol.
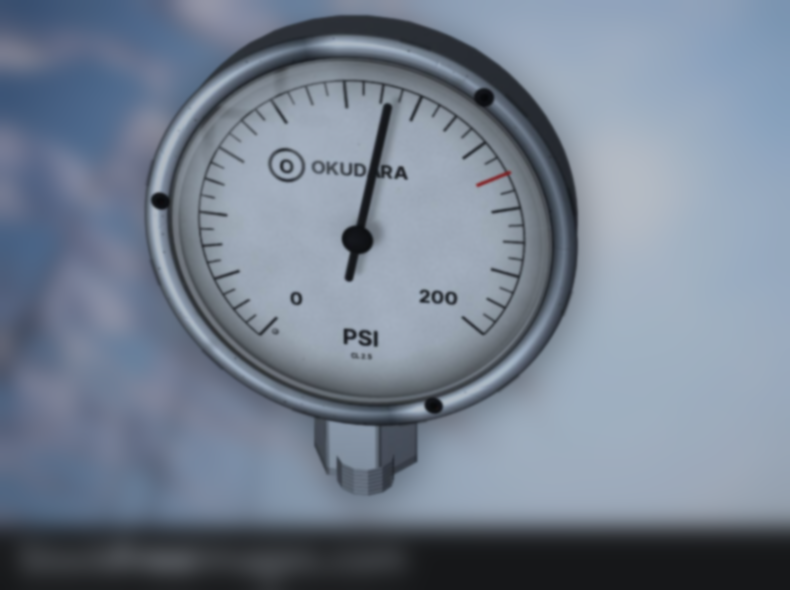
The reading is 112.5 psi
